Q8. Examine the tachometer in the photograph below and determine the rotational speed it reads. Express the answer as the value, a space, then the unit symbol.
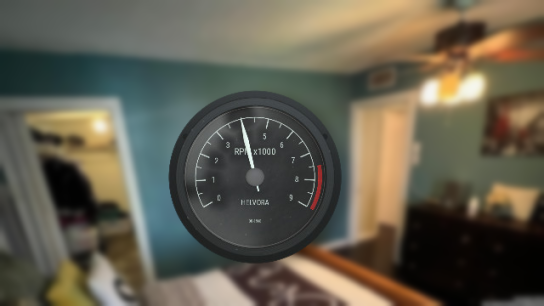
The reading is 4000 rpm
